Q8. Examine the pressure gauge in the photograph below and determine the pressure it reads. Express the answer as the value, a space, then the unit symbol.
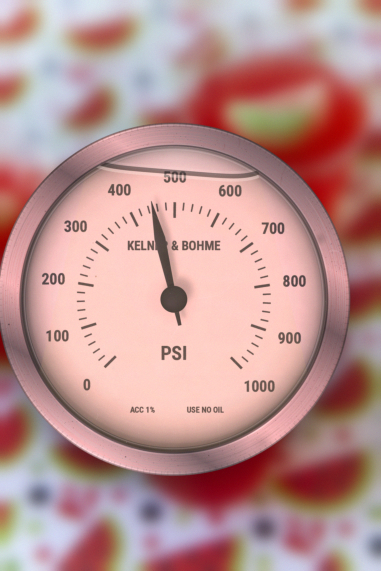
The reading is 450 psi
